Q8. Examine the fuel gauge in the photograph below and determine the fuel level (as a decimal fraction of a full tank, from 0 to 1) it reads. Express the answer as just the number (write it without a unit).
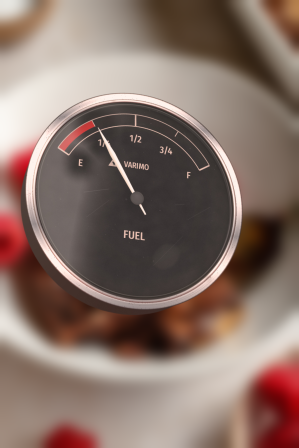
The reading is 0.25
